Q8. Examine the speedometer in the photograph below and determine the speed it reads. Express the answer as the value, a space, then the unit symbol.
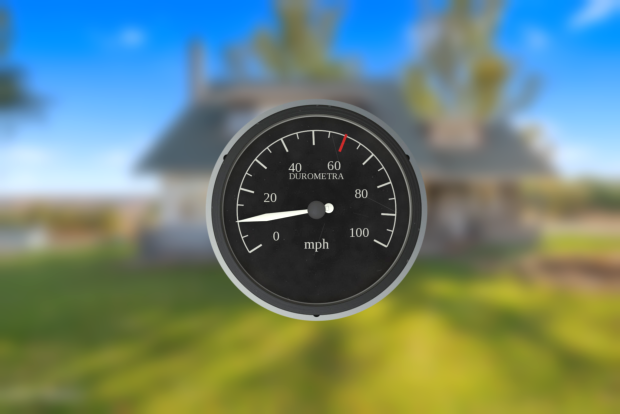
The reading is 10 mph
